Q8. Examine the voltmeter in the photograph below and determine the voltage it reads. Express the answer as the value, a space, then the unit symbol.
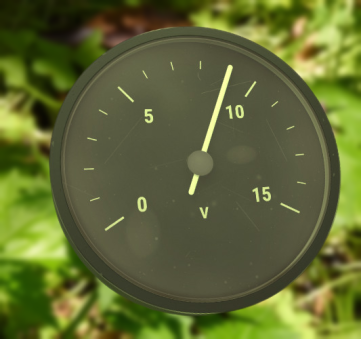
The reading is 9 V
